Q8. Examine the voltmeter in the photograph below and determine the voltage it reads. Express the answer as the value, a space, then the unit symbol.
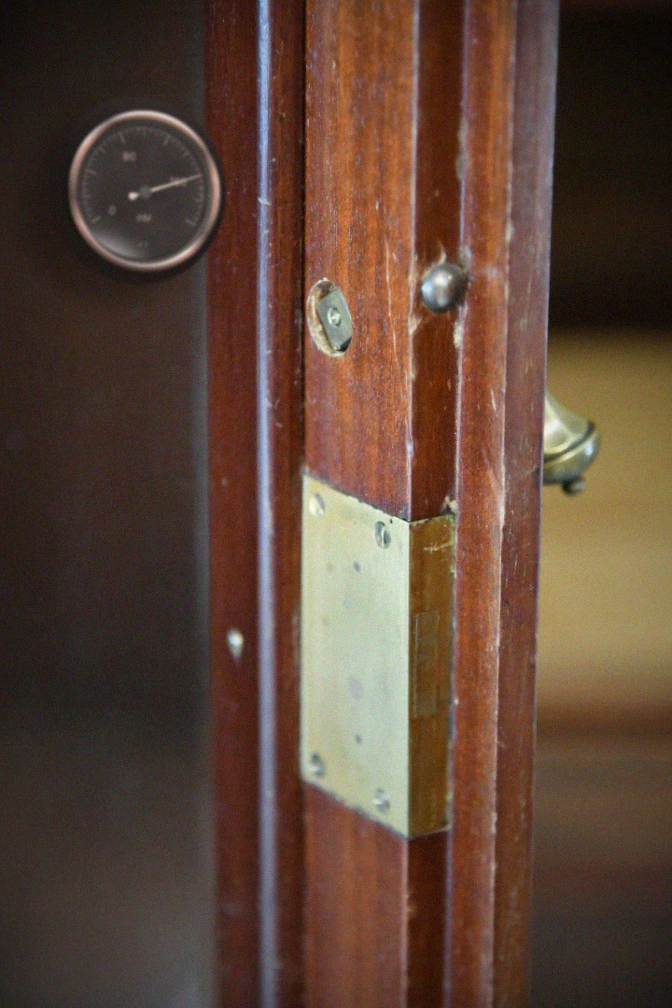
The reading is 160 mV
